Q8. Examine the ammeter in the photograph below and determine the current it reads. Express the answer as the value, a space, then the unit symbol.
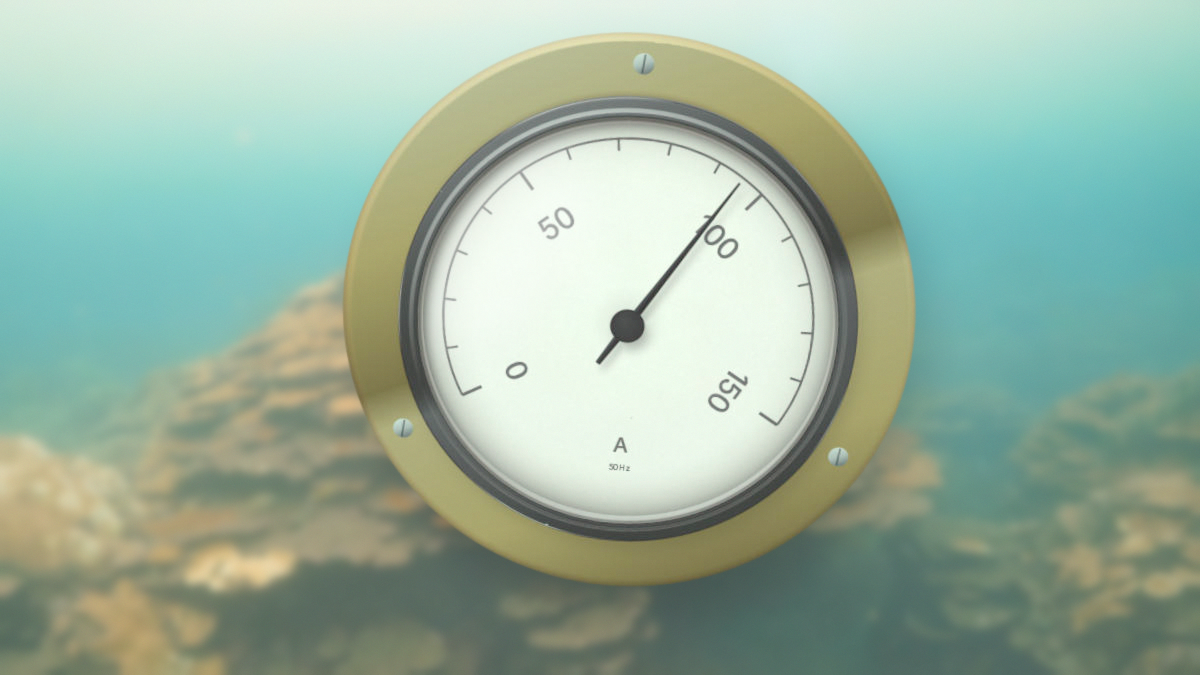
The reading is 95 A
